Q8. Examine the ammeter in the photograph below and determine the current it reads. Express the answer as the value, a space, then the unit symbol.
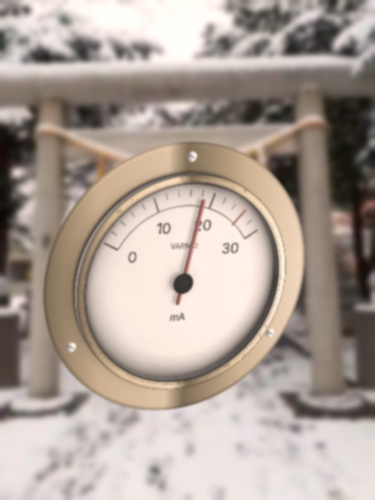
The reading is 18 mA
